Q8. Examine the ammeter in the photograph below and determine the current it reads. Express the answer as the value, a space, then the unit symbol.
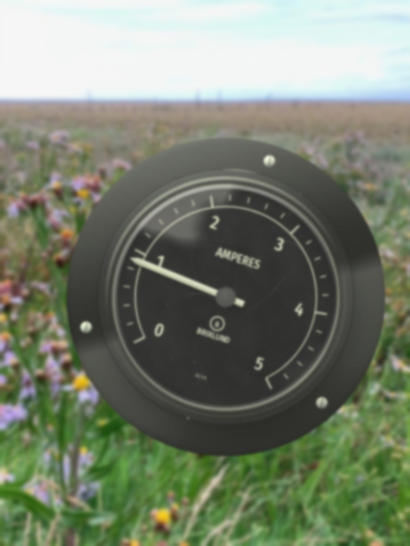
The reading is 0.9 A
